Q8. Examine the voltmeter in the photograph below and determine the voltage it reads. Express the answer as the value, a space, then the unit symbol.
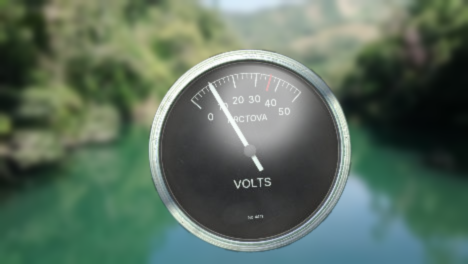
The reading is 10 V
